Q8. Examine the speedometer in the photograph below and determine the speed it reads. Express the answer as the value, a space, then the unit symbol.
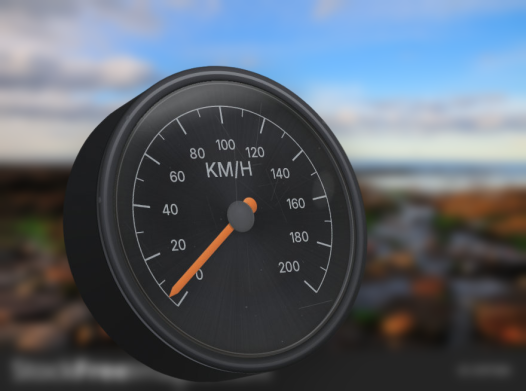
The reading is 5 km/h
